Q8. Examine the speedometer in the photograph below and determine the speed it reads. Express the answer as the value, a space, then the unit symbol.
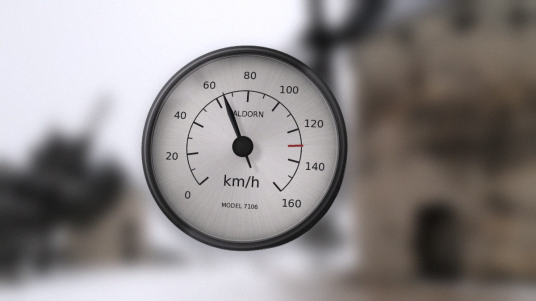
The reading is 65 km/h
